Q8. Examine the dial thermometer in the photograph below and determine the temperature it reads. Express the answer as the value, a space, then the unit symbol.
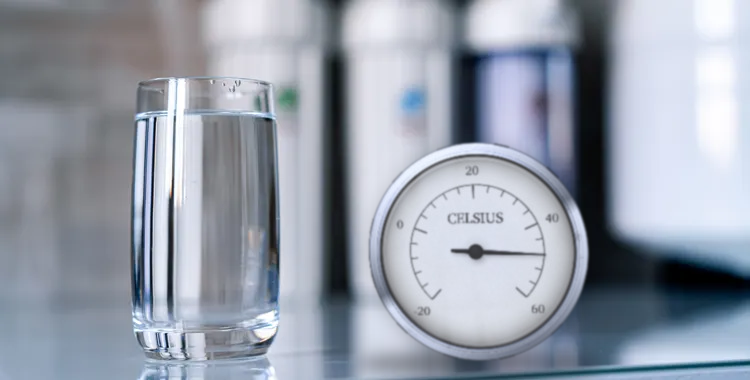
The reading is 48 °C
